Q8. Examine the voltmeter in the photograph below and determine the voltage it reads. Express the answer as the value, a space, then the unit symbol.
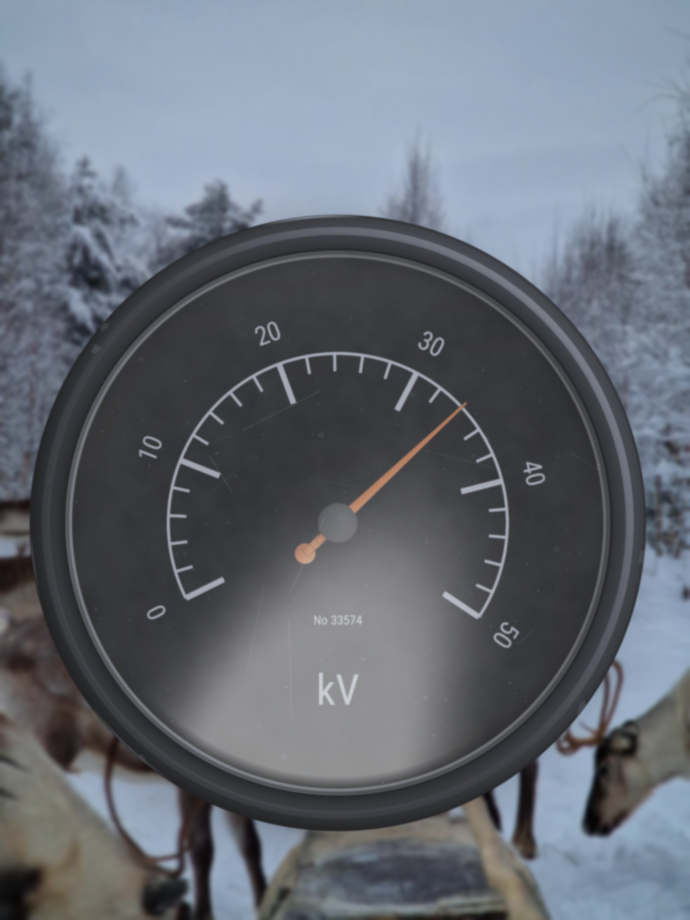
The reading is 34 kV
